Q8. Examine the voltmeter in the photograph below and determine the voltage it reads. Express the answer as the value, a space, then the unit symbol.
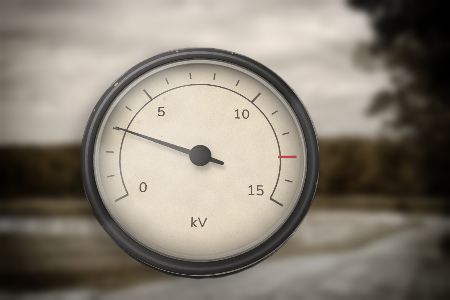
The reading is 3 kV
